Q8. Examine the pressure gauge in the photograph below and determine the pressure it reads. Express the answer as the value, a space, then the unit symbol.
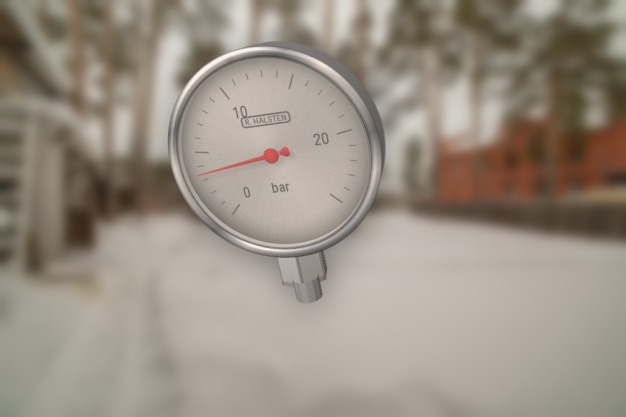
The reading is 3.5 bar
